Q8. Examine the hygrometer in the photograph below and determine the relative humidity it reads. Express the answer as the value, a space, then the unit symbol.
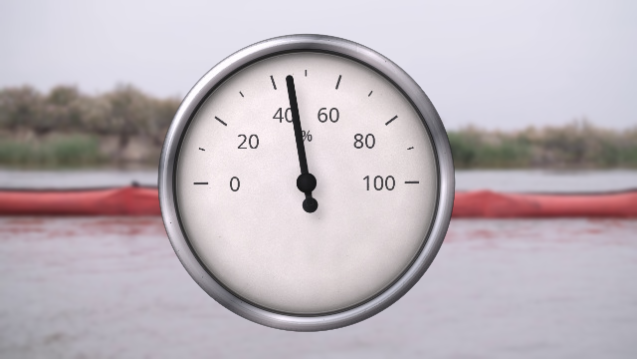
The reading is 45 %
